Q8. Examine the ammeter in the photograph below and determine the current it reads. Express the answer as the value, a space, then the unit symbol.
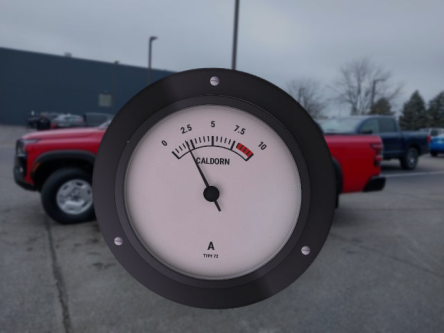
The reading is 2 A
